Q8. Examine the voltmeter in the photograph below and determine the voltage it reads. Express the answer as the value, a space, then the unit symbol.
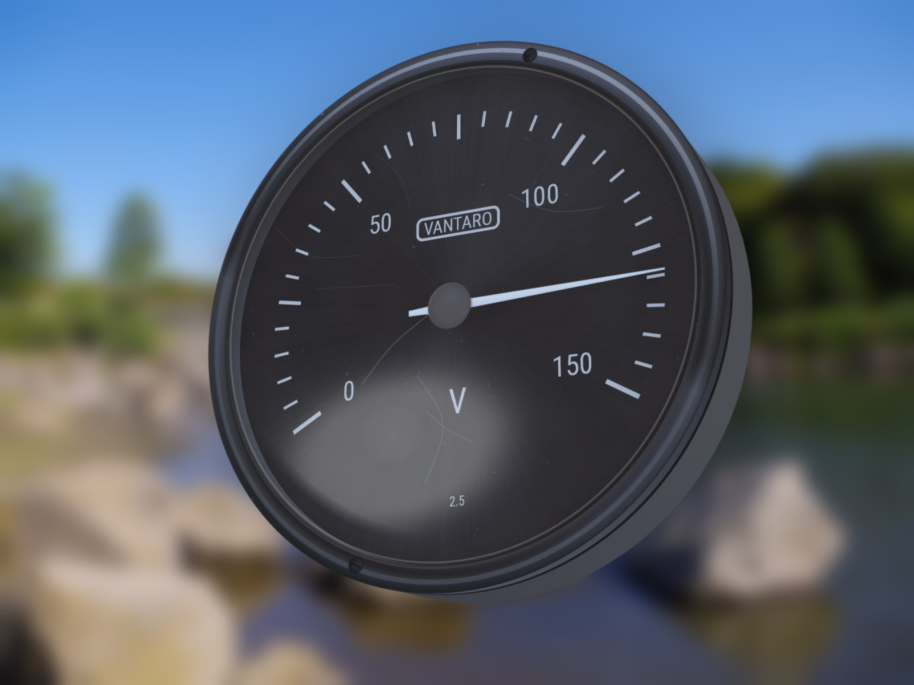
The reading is 130 V
